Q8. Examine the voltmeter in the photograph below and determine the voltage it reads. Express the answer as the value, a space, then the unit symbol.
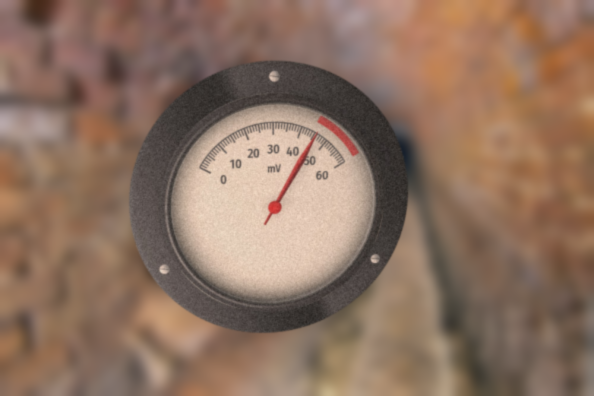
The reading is 45 mV
